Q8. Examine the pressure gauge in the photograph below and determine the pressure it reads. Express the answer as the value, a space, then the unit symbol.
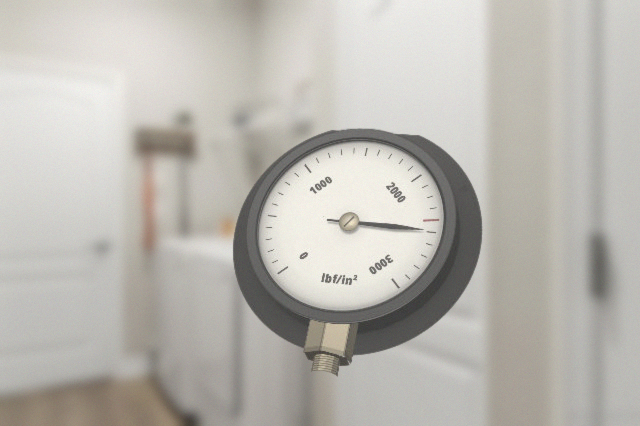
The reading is 2500 psi
